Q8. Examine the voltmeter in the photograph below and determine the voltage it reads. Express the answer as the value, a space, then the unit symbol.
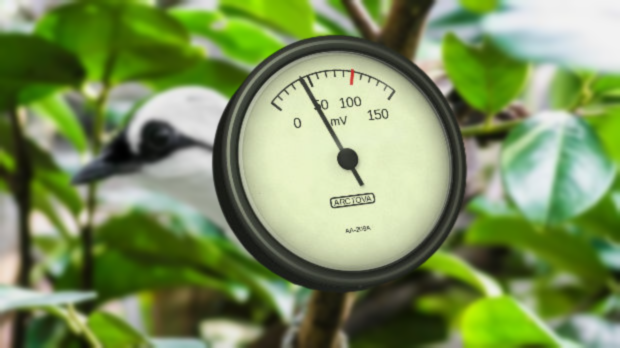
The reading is 40 mV
